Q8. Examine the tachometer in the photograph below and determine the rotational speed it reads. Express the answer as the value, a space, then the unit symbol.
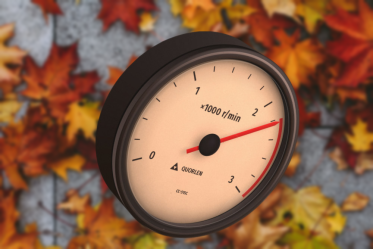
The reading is 2200 rpm
